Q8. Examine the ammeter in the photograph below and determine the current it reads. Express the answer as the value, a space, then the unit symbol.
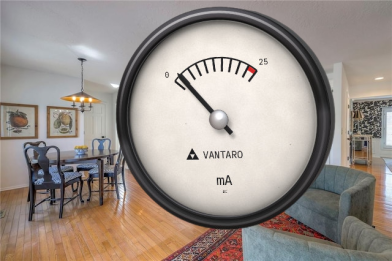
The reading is 2.5 mA
